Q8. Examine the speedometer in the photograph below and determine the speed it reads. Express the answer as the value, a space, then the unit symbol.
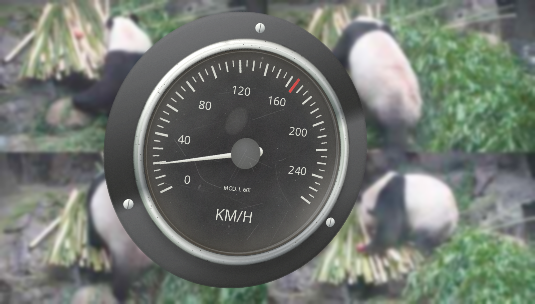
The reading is 20 km/h
